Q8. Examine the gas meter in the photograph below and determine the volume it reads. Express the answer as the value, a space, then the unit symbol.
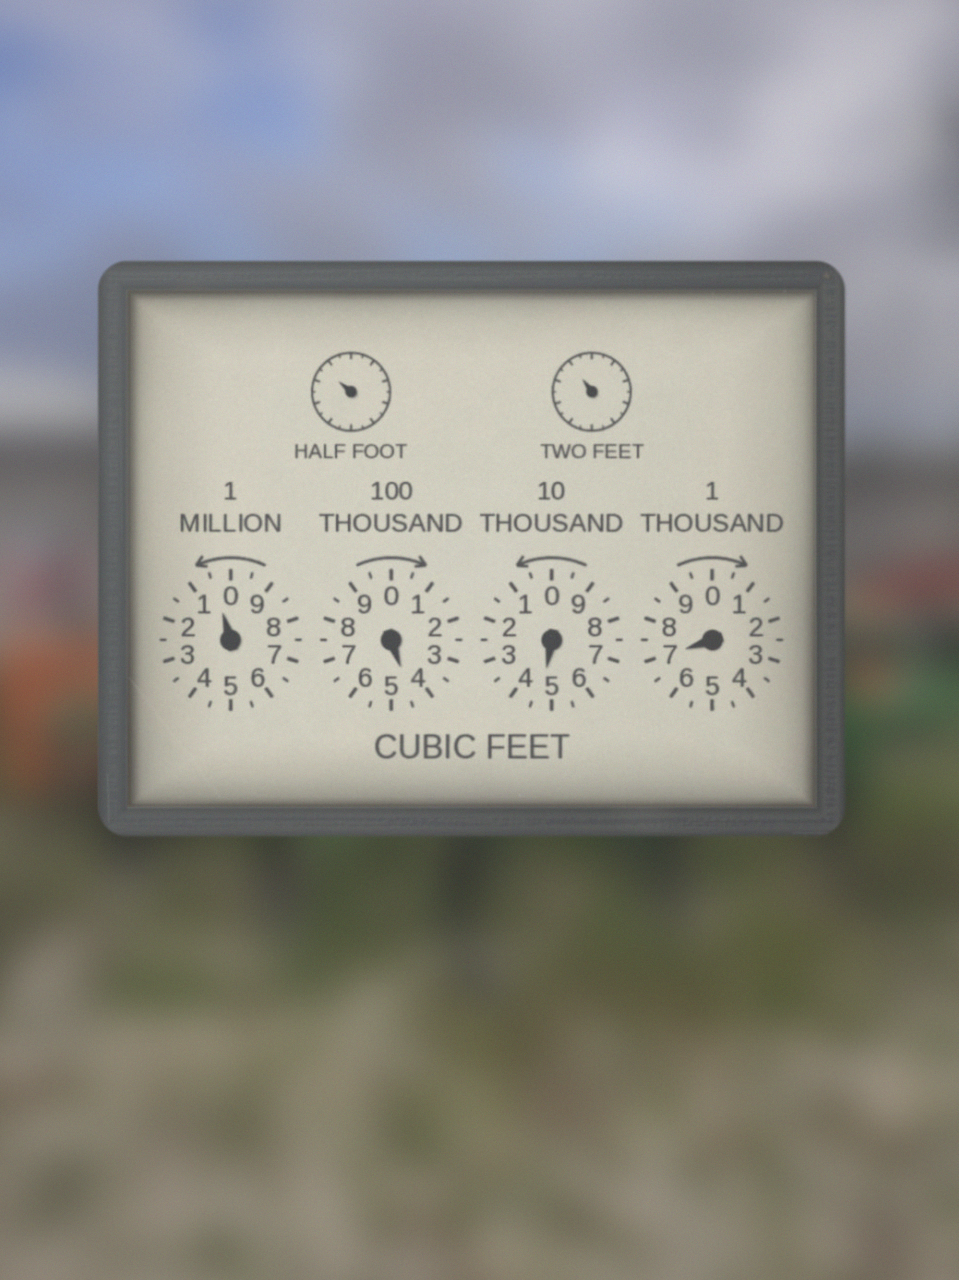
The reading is 44700 ft³
